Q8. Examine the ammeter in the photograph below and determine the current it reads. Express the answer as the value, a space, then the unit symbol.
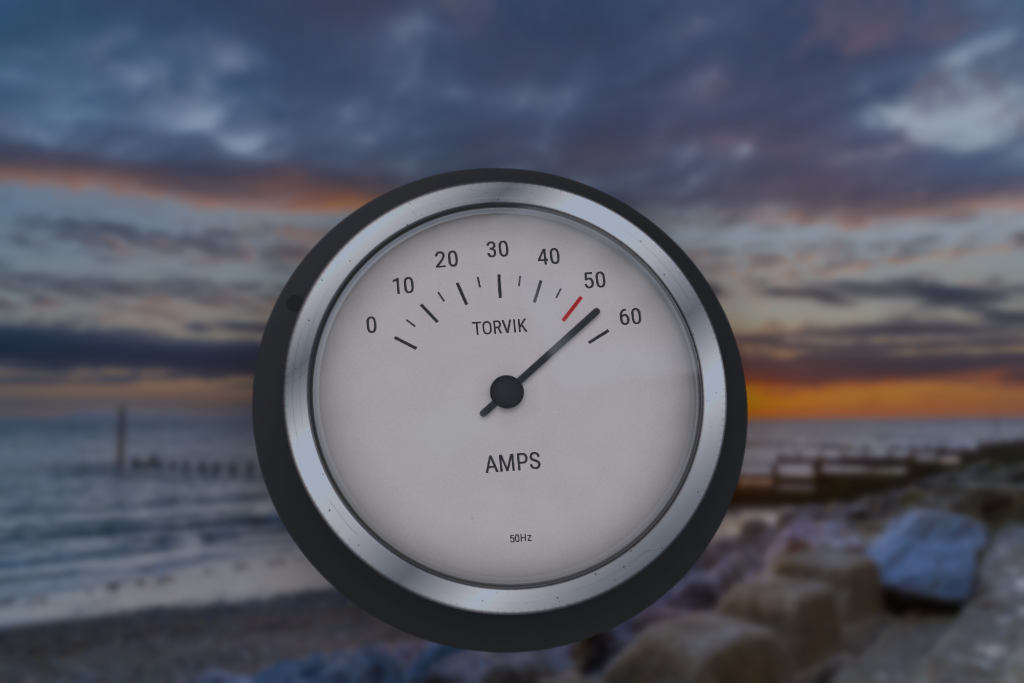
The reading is 55 A
